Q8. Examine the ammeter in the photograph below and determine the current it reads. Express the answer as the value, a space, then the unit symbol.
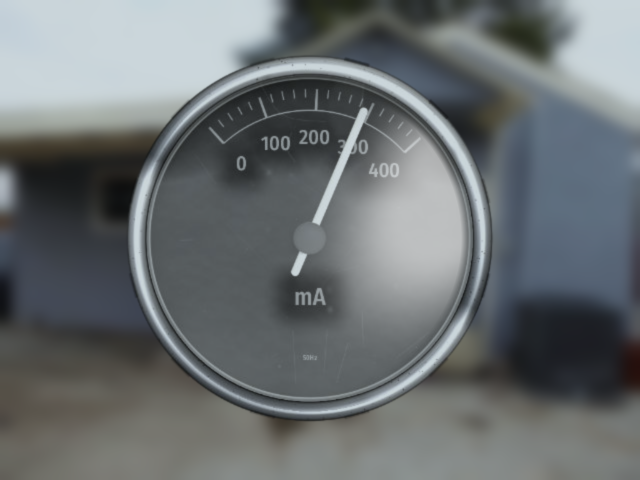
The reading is 290 mA
